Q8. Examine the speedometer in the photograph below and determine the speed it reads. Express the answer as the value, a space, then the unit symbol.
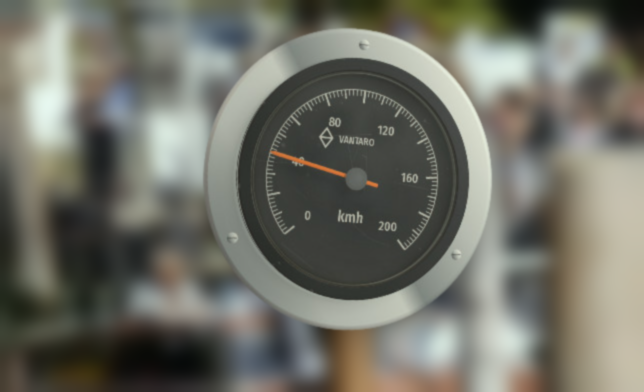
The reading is 40 km/h
